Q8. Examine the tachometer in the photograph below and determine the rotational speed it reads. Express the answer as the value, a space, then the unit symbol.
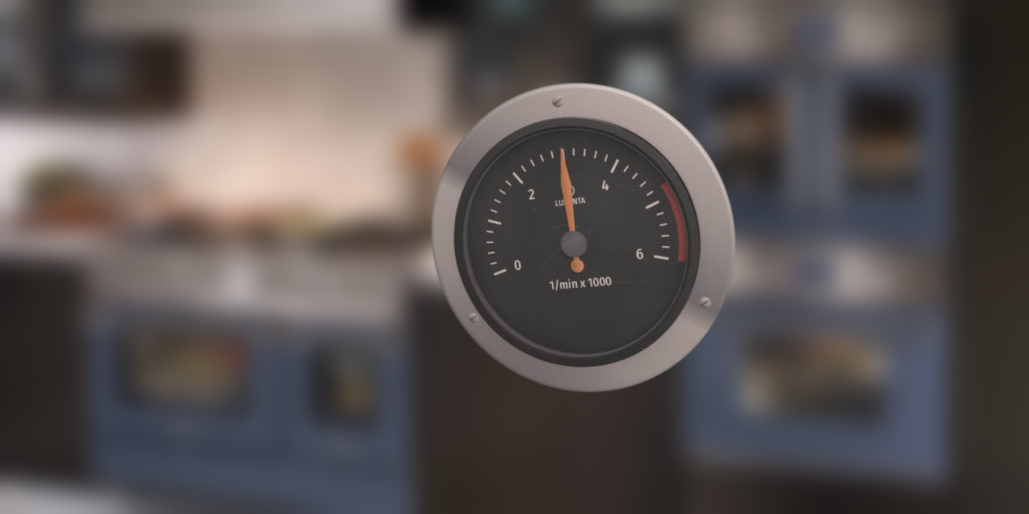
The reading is 3000 rpm
